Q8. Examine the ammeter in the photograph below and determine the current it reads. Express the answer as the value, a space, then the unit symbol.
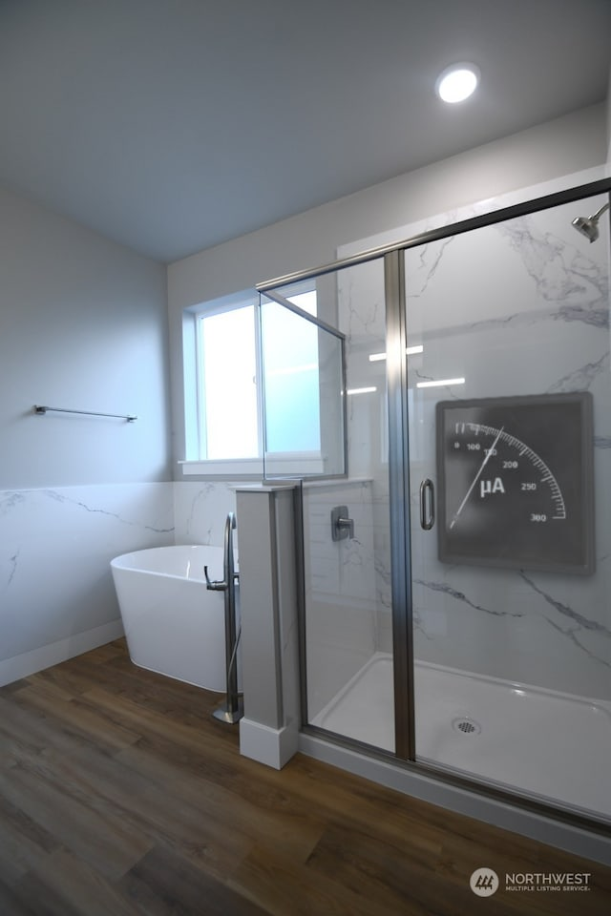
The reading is 150 µA
